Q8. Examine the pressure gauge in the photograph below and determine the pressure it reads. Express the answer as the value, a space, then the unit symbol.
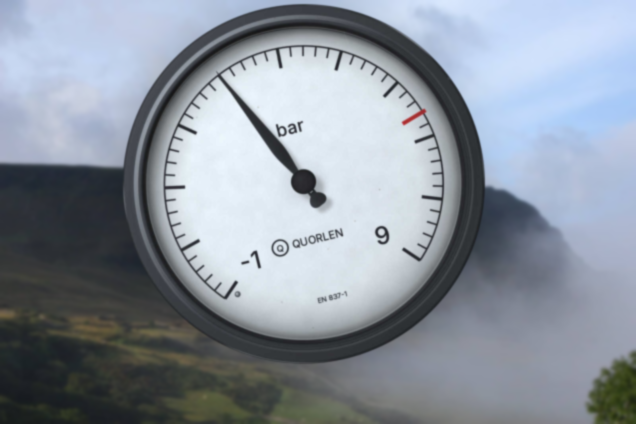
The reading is 3 bar
